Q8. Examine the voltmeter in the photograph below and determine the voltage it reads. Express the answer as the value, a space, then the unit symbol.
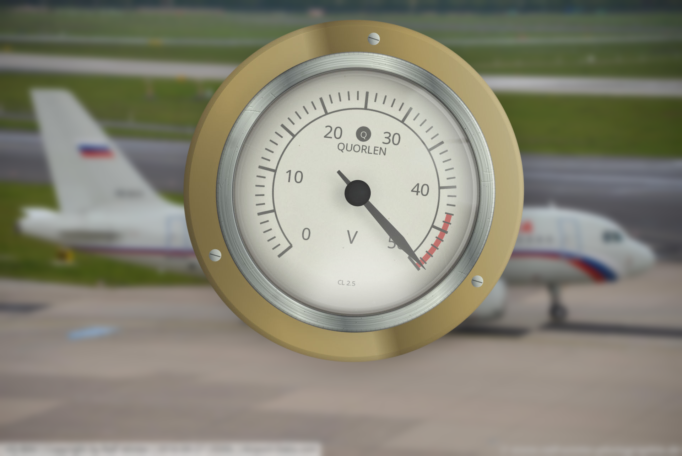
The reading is 49.5 V
